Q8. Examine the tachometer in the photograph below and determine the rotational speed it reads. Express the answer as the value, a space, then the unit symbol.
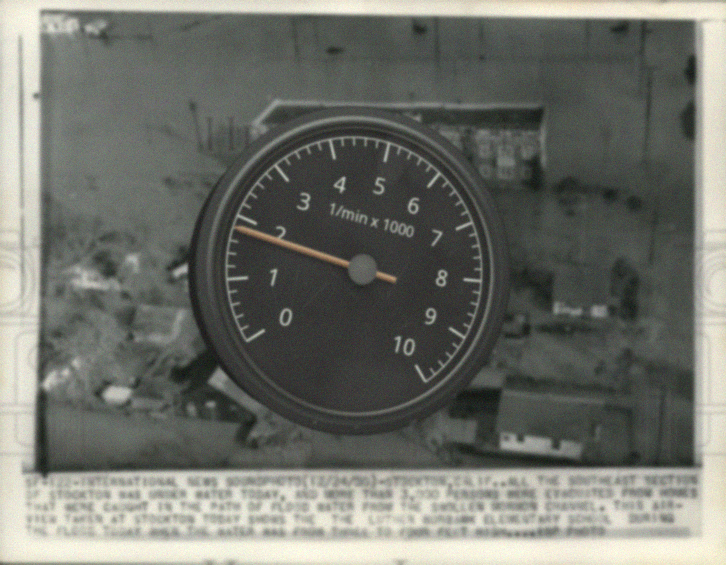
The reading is 1800 rpm
